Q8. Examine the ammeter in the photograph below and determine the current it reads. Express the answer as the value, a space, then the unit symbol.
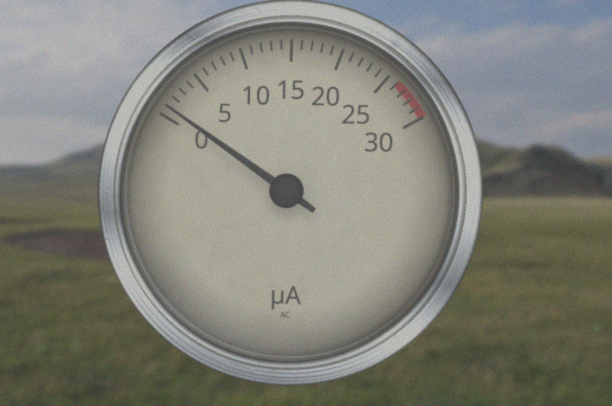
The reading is 1 µA
